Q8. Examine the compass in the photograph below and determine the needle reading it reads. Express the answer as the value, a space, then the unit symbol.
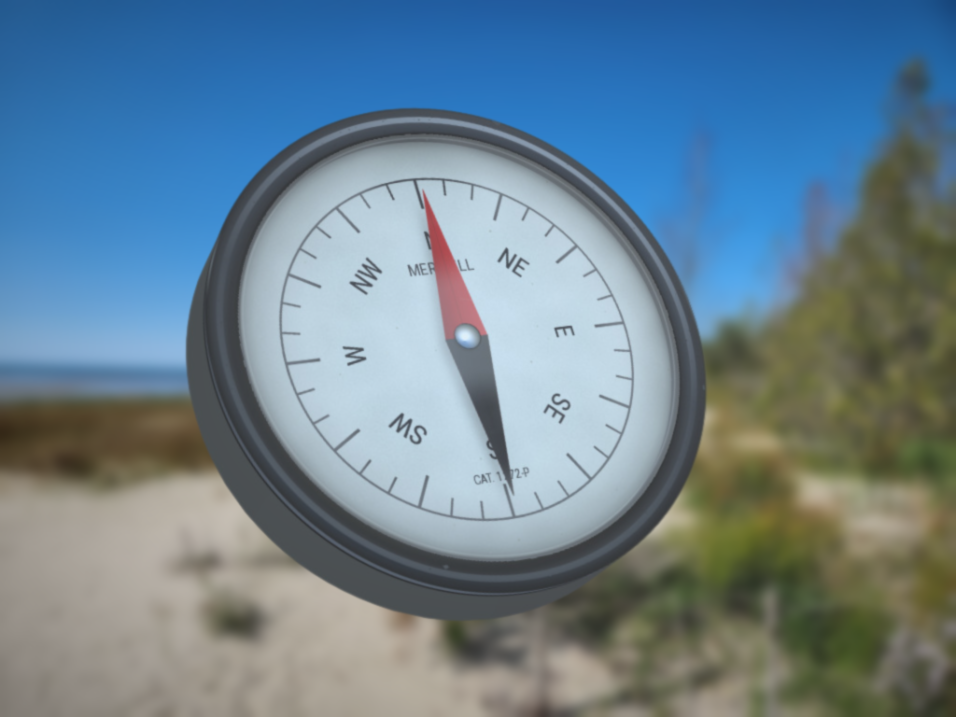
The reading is 0 °
